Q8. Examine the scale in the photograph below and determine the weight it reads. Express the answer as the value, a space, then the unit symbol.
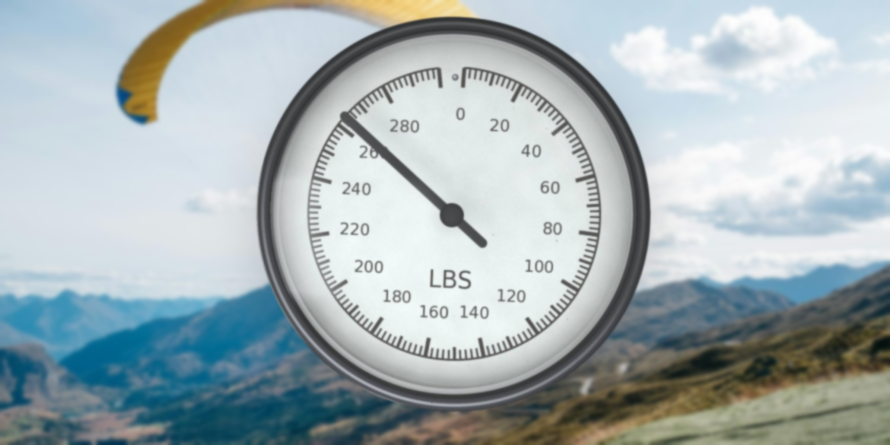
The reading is 264 lb
